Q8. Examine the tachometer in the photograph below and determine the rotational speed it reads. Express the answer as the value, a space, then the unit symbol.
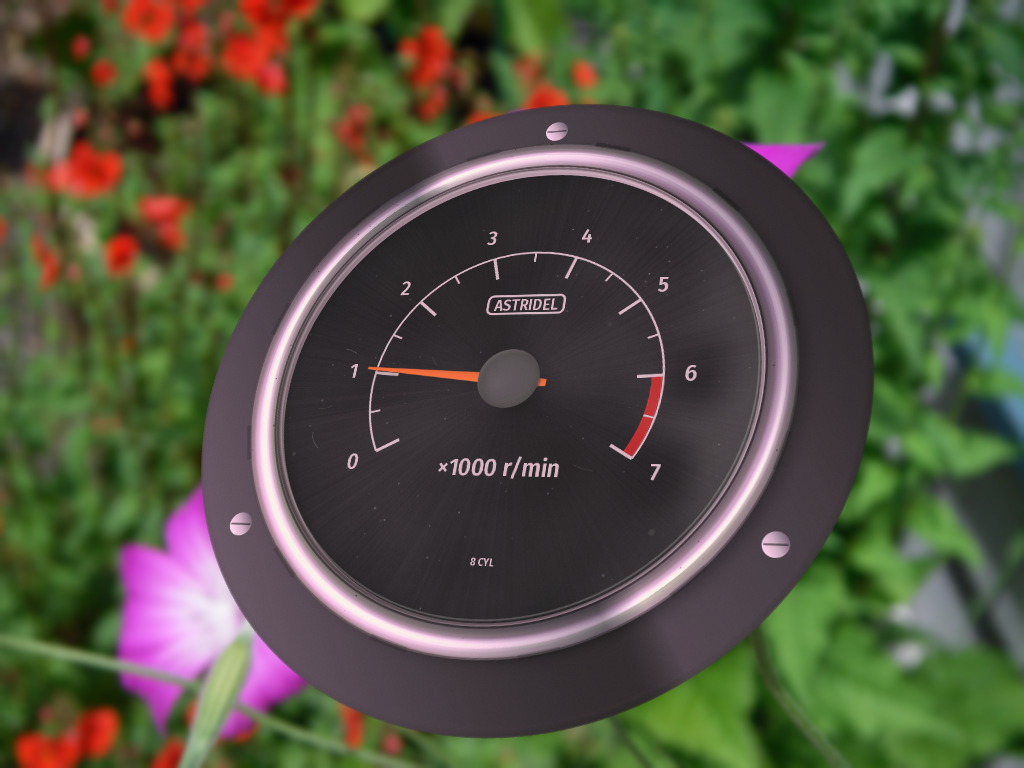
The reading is 1000 rpm
